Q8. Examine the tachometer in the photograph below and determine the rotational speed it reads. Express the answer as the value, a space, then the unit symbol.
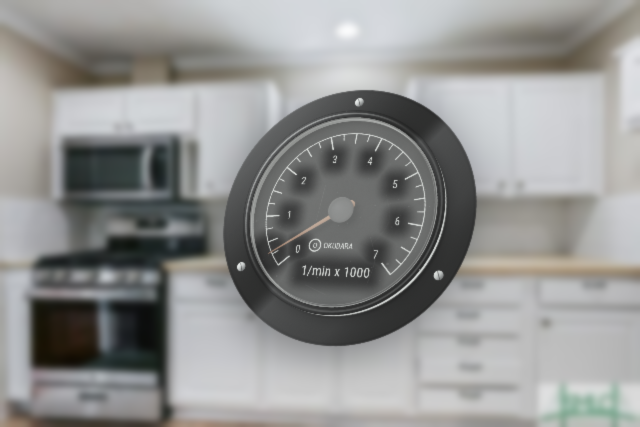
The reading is 250 rpm
